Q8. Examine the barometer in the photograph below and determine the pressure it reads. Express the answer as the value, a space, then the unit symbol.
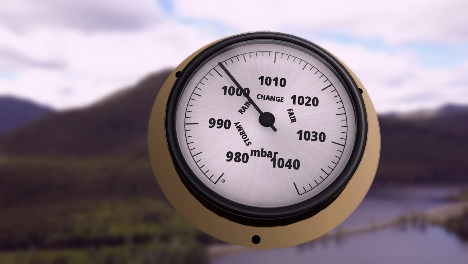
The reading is 1001 mbar
